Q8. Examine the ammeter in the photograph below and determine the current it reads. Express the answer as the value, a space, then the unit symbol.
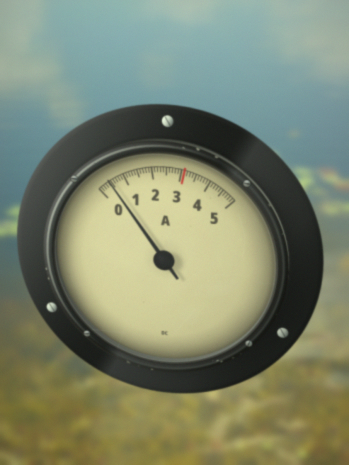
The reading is 0.5 A
